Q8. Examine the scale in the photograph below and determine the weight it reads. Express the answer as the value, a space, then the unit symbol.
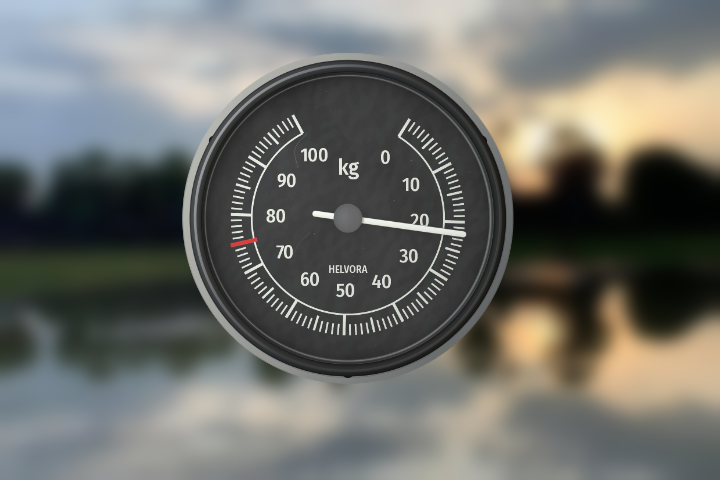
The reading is 22 kg
